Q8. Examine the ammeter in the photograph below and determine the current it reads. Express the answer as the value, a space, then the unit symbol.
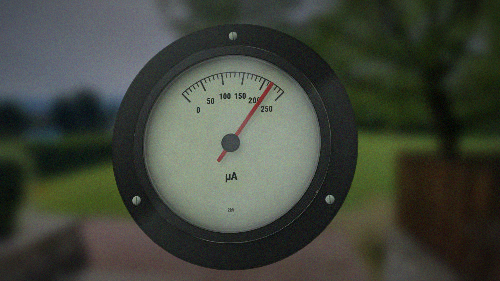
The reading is 220 µA
